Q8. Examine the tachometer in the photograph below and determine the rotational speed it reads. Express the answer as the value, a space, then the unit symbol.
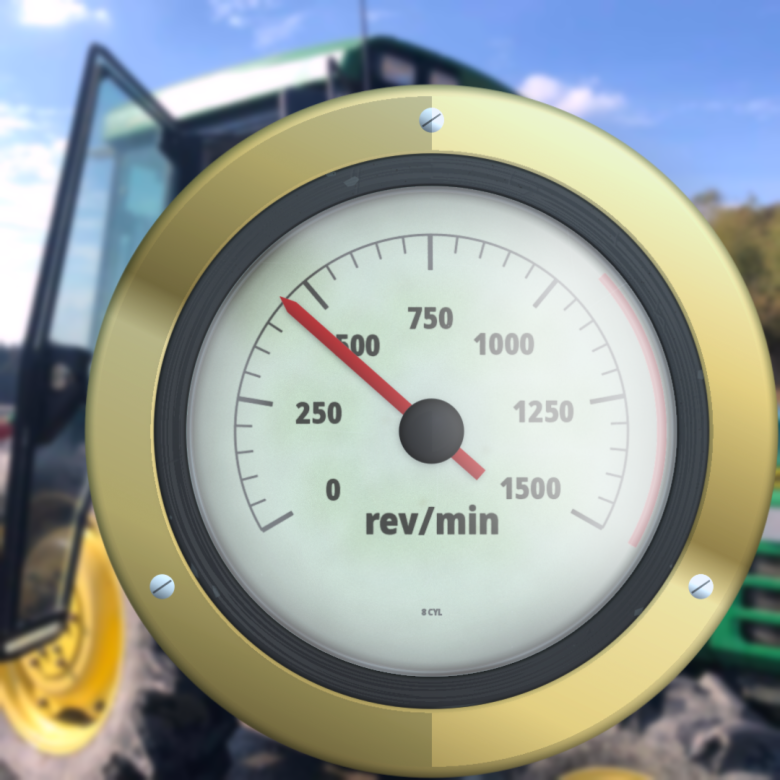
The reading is 450 rpm
